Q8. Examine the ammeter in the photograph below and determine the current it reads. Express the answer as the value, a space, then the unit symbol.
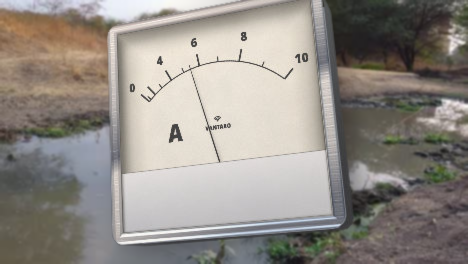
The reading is 5.5 A
